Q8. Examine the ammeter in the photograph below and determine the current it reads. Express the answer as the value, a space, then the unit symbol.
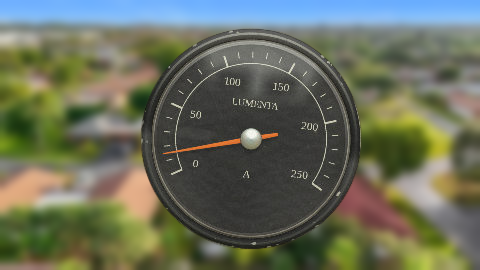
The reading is 15 A
